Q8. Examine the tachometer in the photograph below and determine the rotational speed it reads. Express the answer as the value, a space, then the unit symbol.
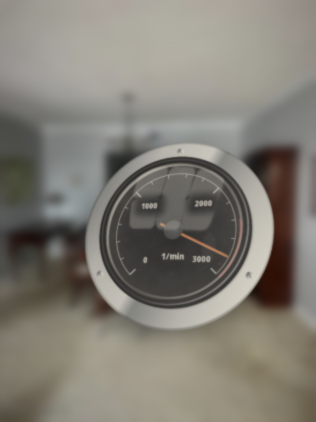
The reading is 2800 rpm
